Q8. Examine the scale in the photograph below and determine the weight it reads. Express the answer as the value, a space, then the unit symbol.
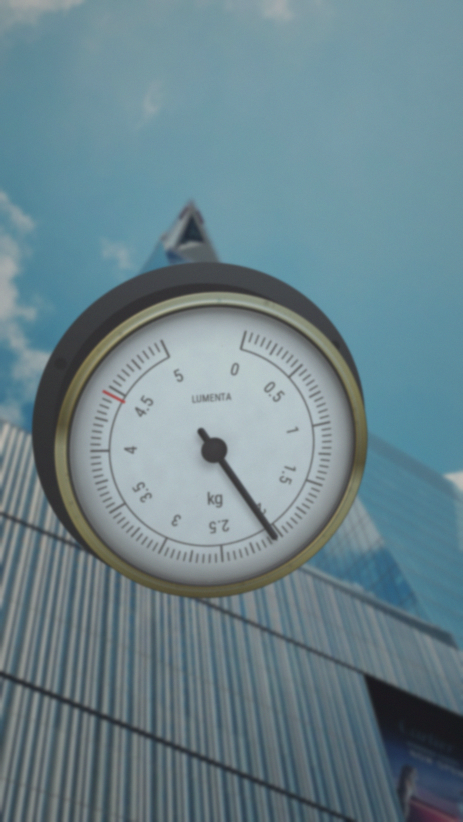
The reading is 2.05 kg
